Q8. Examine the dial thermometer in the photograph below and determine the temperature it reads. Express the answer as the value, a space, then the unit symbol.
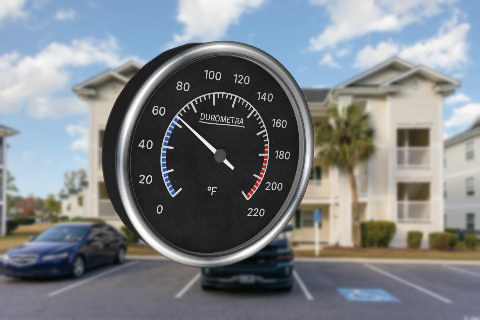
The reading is 64 °F
